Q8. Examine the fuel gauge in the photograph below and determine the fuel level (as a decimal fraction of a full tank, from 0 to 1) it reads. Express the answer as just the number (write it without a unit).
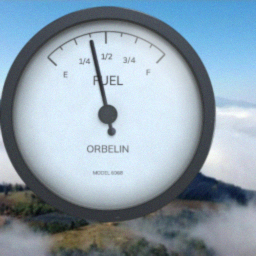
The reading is 0.375
